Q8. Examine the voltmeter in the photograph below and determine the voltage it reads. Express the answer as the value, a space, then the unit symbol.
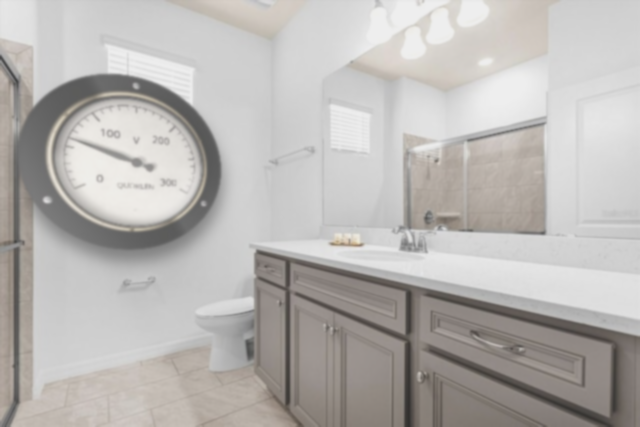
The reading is 60 V
